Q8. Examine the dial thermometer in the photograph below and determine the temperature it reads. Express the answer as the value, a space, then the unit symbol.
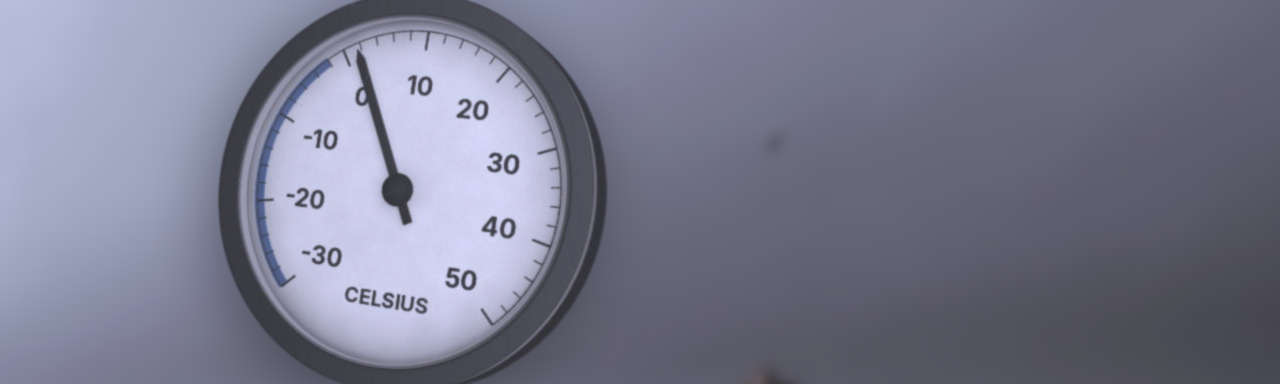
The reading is 2 °C
